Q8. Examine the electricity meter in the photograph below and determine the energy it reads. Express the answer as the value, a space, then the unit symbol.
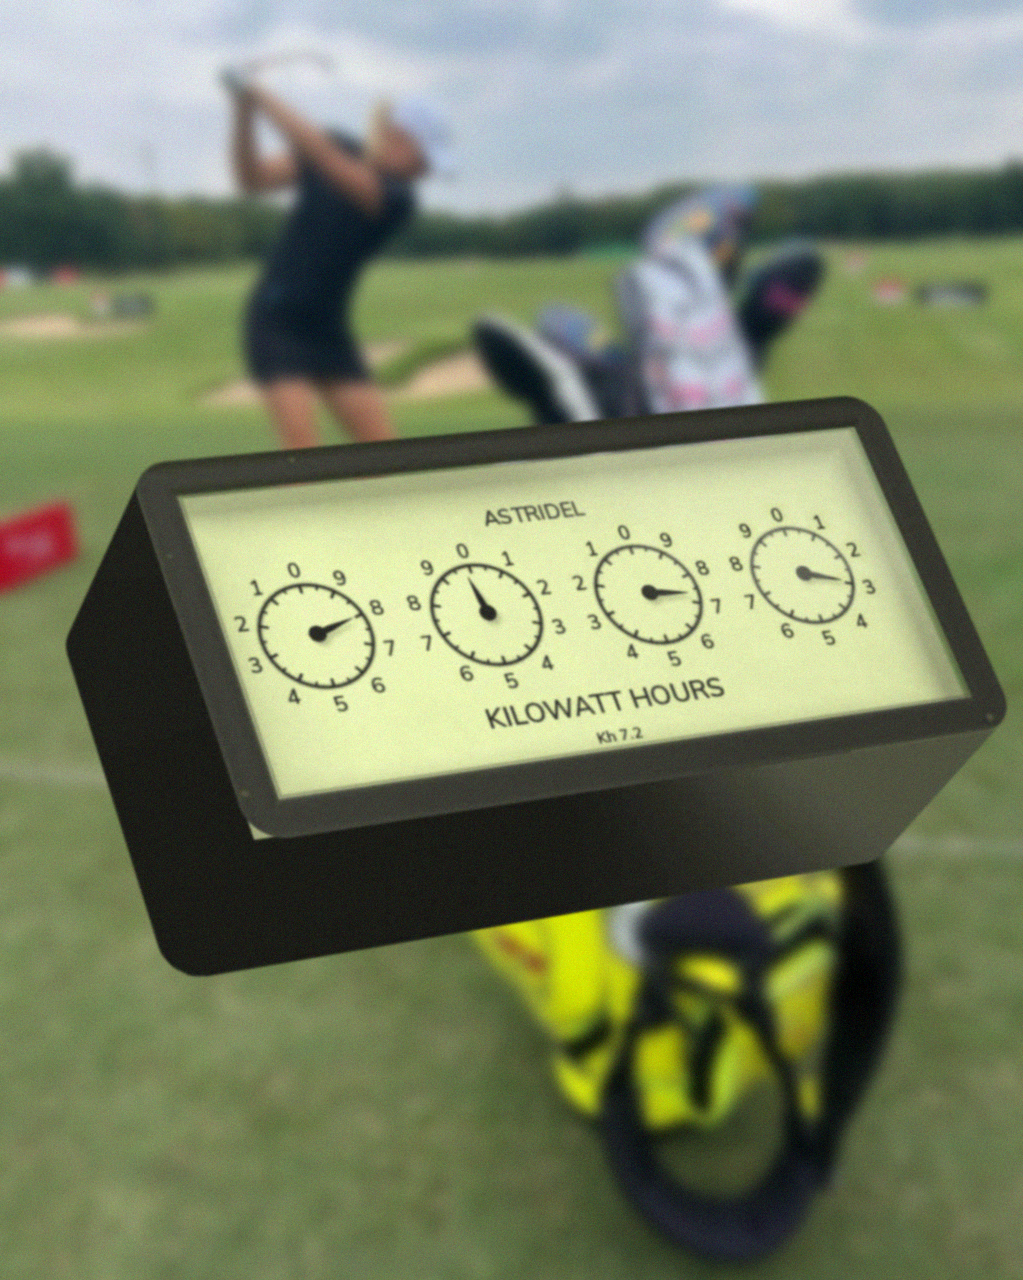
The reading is 7973 kWh
